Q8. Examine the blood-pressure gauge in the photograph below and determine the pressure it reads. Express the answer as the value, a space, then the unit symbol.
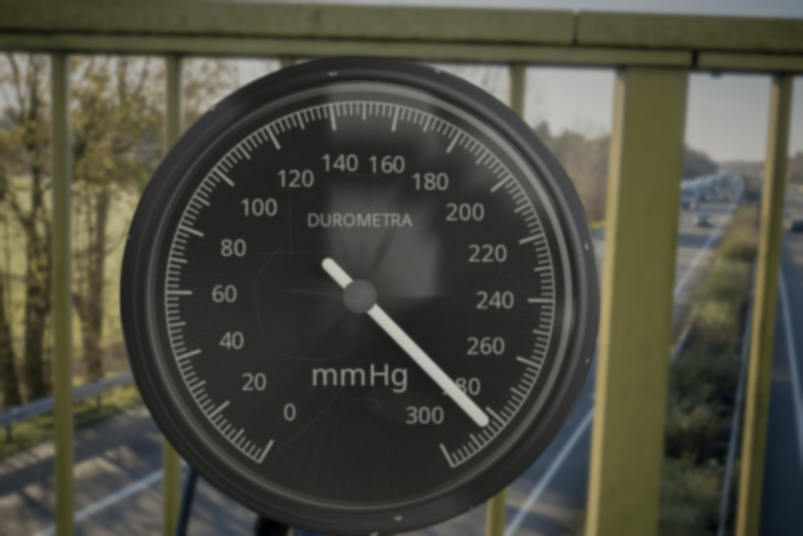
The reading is 284 mmHg
